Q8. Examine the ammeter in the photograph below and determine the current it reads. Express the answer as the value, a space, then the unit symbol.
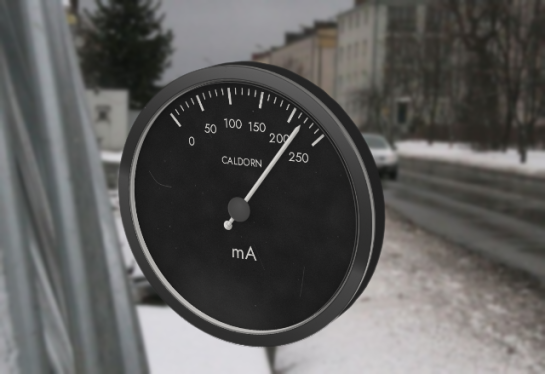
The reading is 220 mA
